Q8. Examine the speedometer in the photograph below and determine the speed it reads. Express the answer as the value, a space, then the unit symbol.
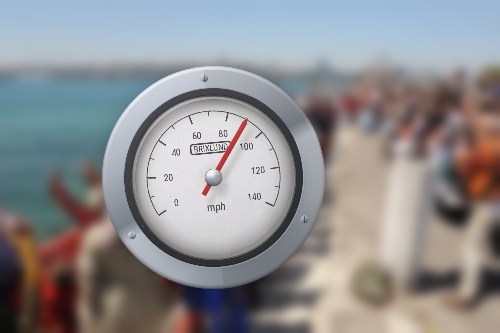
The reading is 90 mph
